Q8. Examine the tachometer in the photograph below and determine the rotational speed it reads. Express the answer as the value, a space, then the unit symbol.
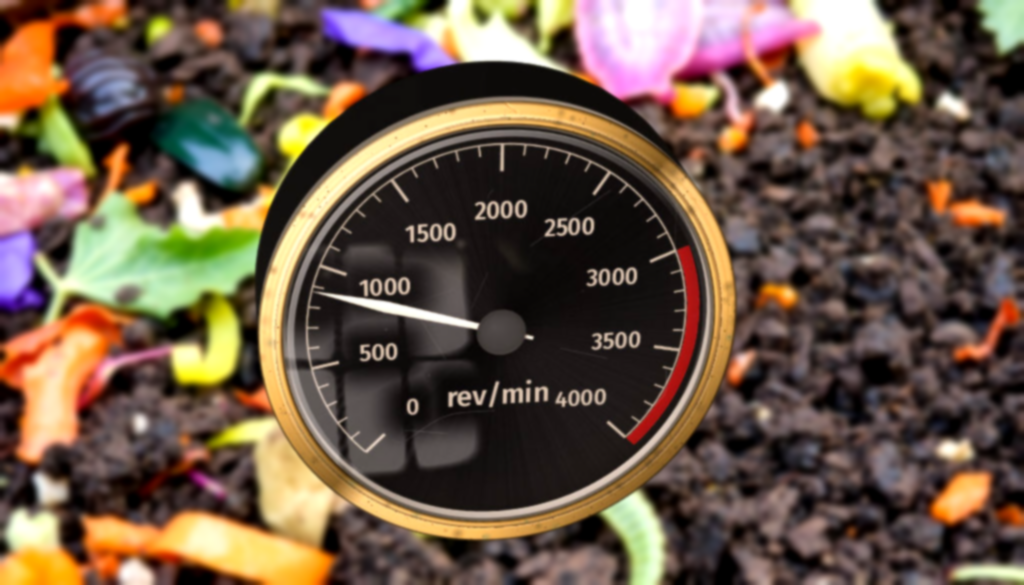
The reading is 900 rpm
